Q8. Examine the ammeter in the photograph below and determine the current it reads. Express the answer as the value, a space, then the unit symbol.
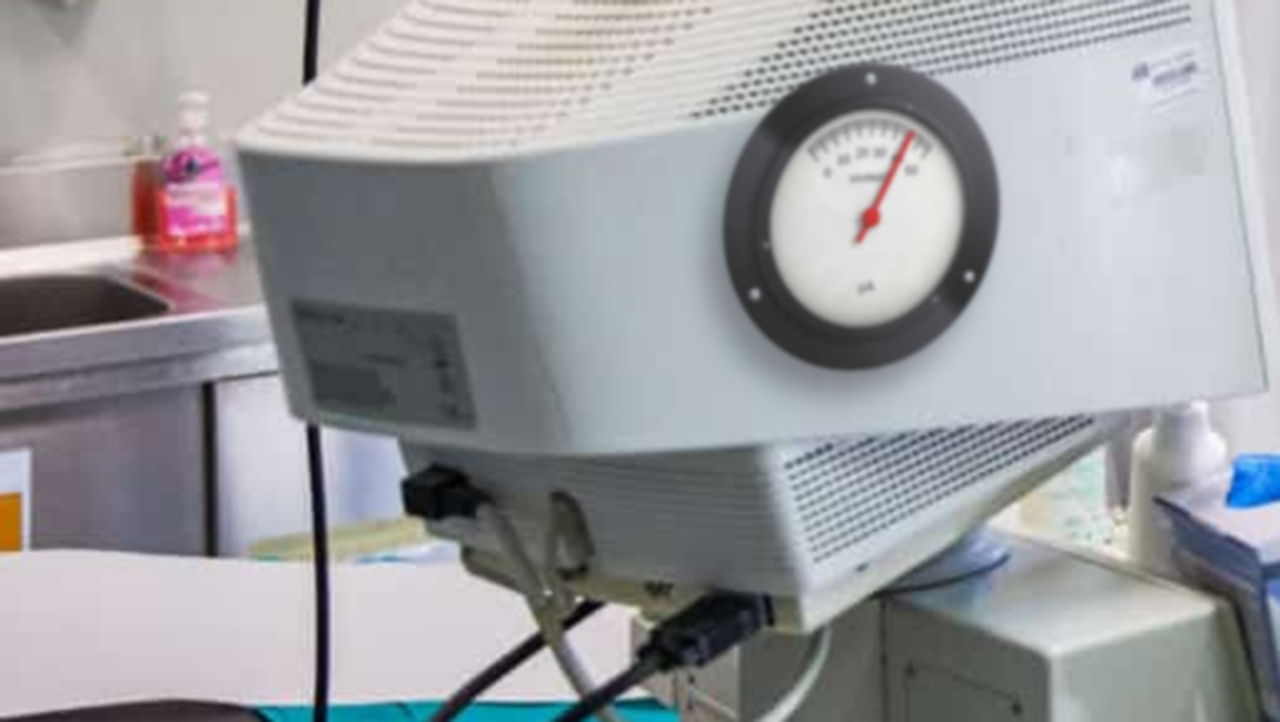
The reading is 40 µA
